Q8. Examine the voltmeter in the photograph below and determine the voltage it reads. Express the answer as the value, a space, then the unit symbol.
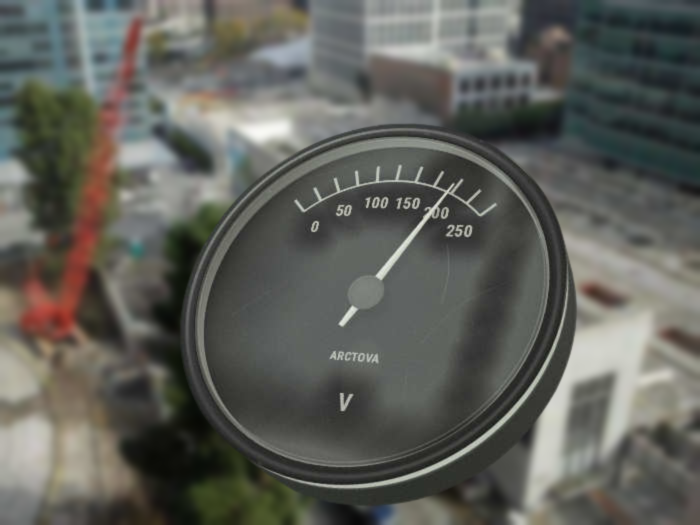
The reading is 200 V
